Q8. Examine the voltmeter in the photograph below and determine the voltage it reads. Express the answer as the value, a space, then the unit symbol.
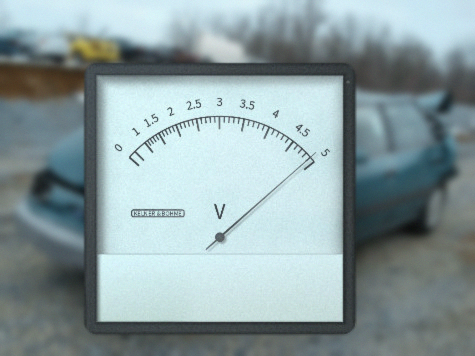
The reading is 4.9 V
